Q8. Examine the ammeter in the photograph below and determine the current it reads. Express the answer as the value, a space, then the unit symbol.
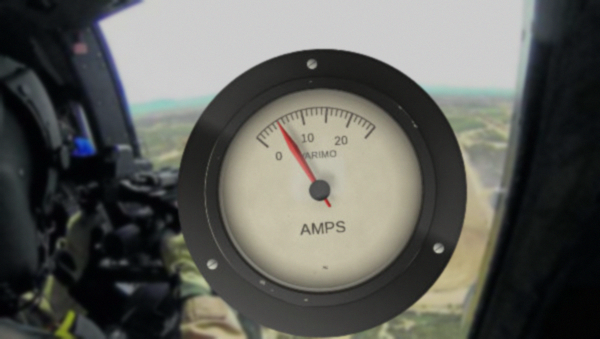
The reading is 5 A
